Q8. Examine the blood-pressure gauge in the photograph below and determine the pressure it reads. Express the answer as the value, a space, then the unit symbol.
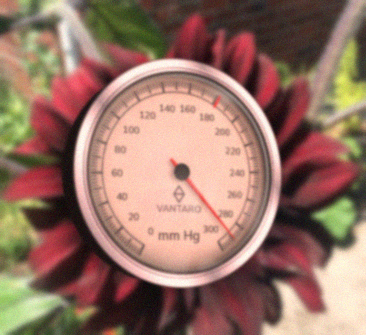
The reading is 290 mmHg
